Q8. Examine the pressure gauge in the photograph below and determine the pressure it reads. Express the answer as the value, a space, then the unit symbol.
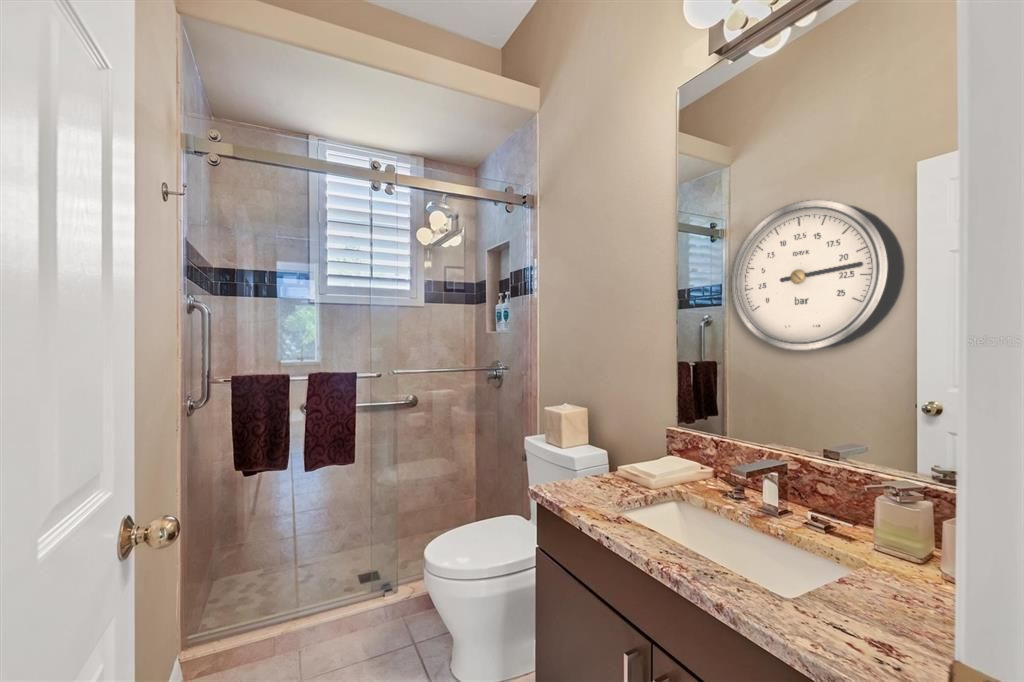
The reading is 21.5 bar
